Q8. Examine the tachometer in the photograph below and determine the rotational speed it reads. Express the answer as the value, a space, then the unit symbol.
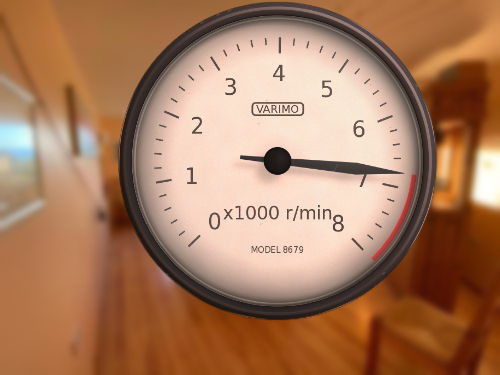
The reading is 6800 rpm
